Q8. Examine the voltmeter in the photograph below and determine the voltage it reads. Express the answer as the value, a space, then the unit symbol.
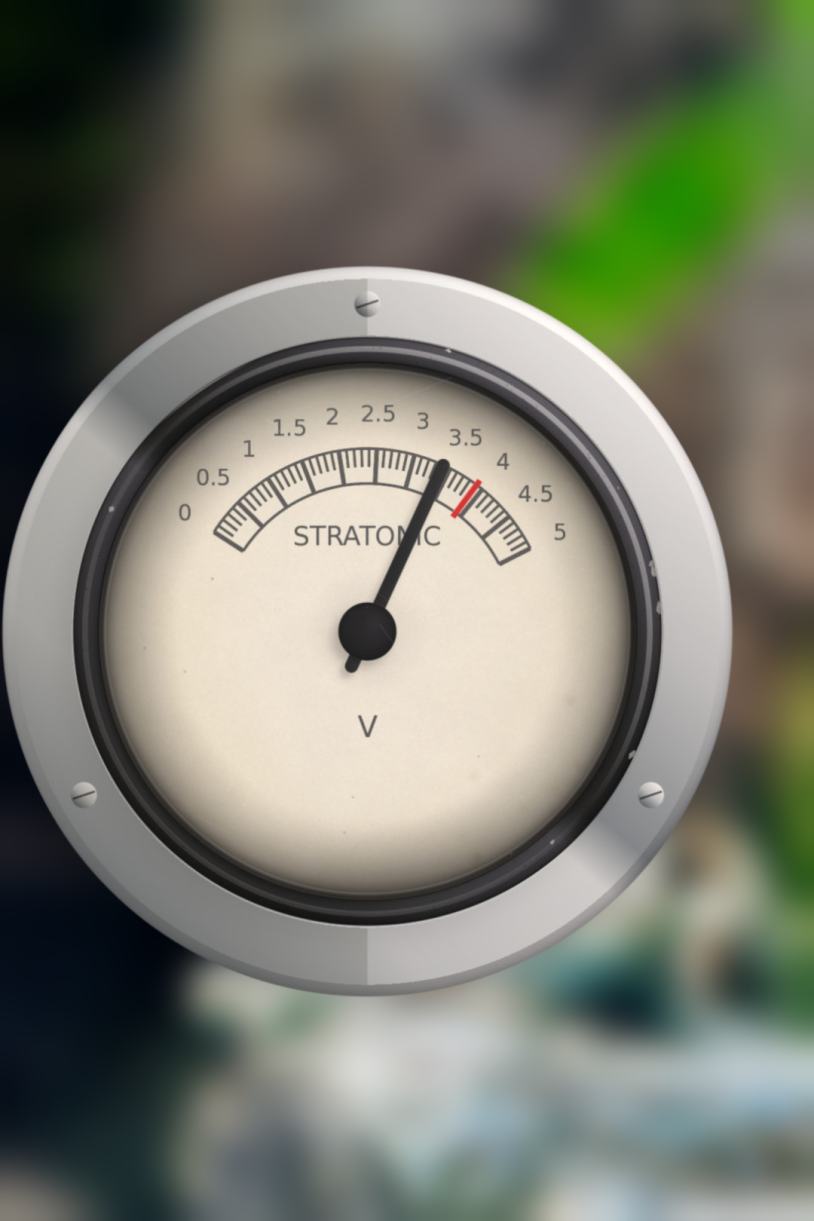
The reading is 3.4 V
